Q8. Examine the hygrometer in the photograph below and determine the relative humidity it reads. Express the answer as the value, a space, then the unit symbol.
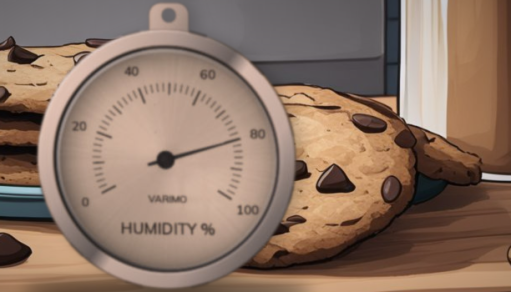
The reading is 80 %
